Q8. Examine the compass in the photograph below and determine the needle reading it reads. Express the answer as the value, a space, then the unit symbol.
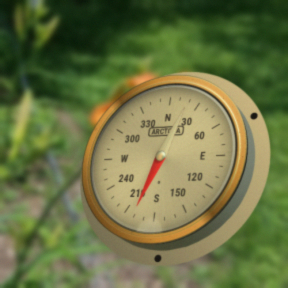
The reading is 200 °
